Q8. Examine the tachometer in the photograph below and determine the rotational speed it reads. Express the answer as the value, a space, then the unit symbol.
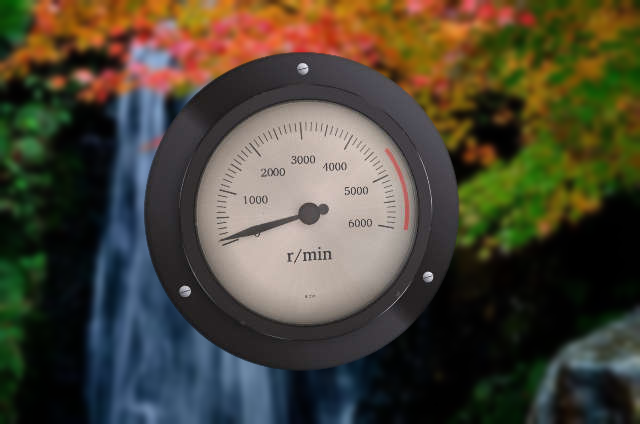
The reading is 100 rpm
